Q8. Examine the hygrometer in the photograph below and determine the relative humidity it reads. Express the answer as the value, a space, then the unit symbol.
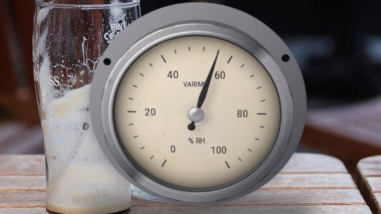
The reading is 56 %
